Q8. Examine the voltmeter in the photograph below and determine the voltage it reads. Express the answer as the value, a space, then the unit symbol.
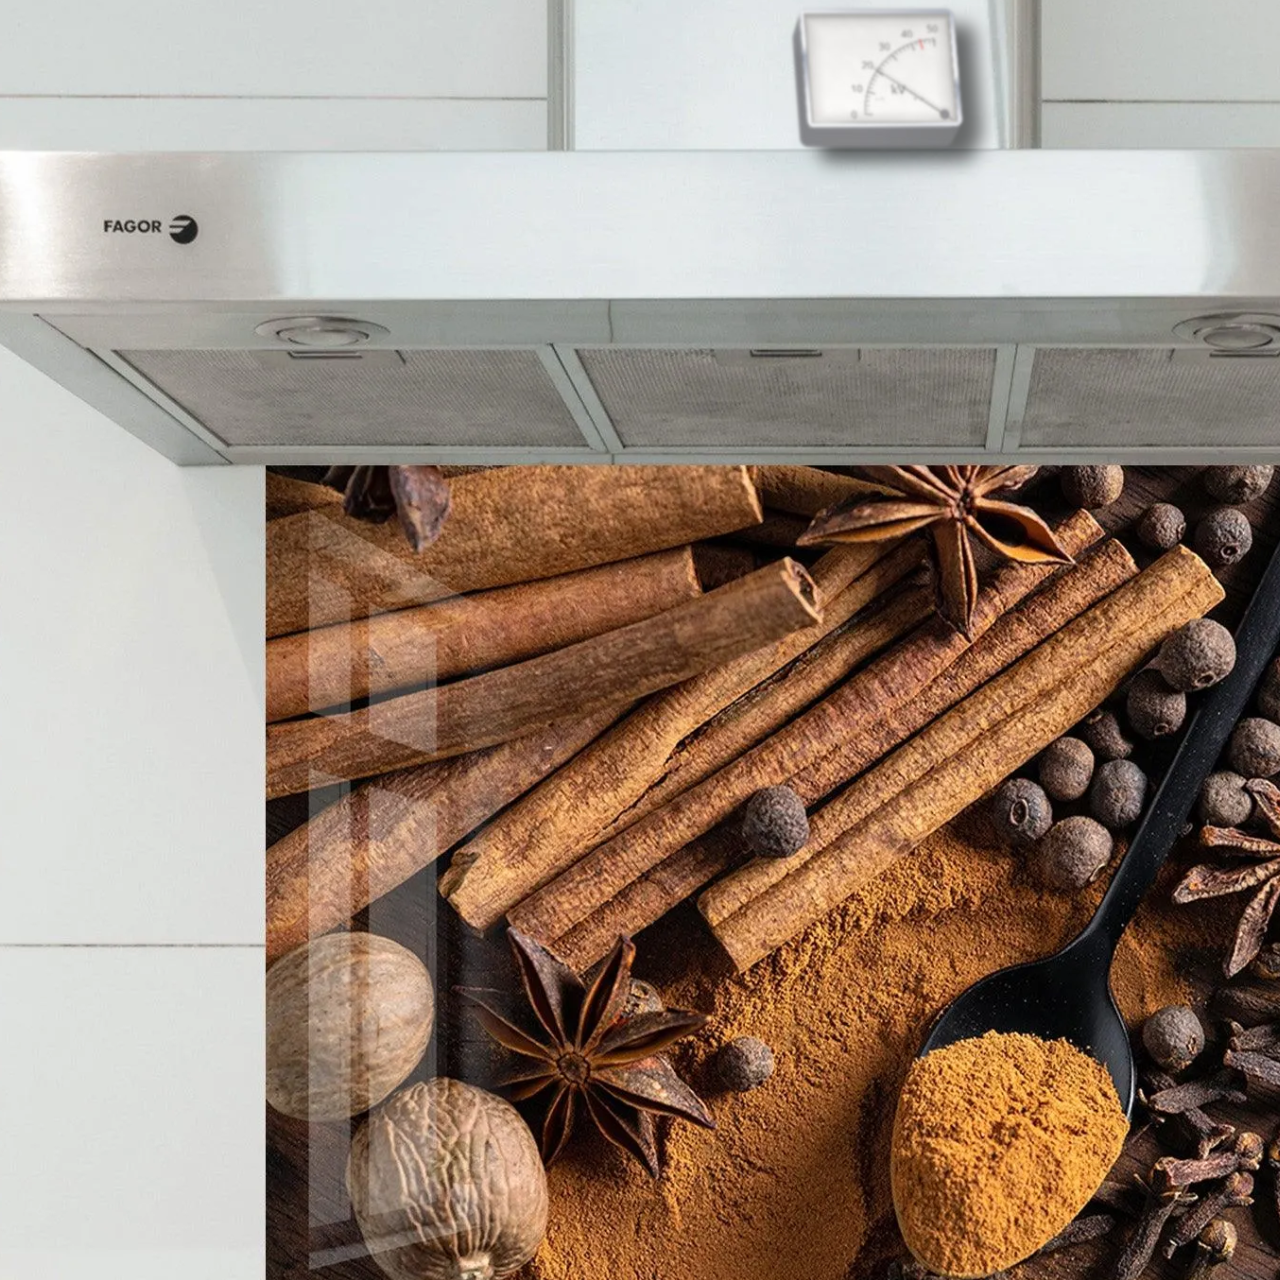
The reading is 20 kV
